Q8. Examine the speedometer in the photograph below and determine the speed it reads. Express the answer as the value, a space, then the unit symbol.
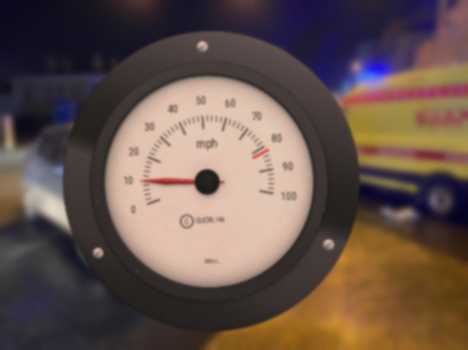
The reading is 10 mph
